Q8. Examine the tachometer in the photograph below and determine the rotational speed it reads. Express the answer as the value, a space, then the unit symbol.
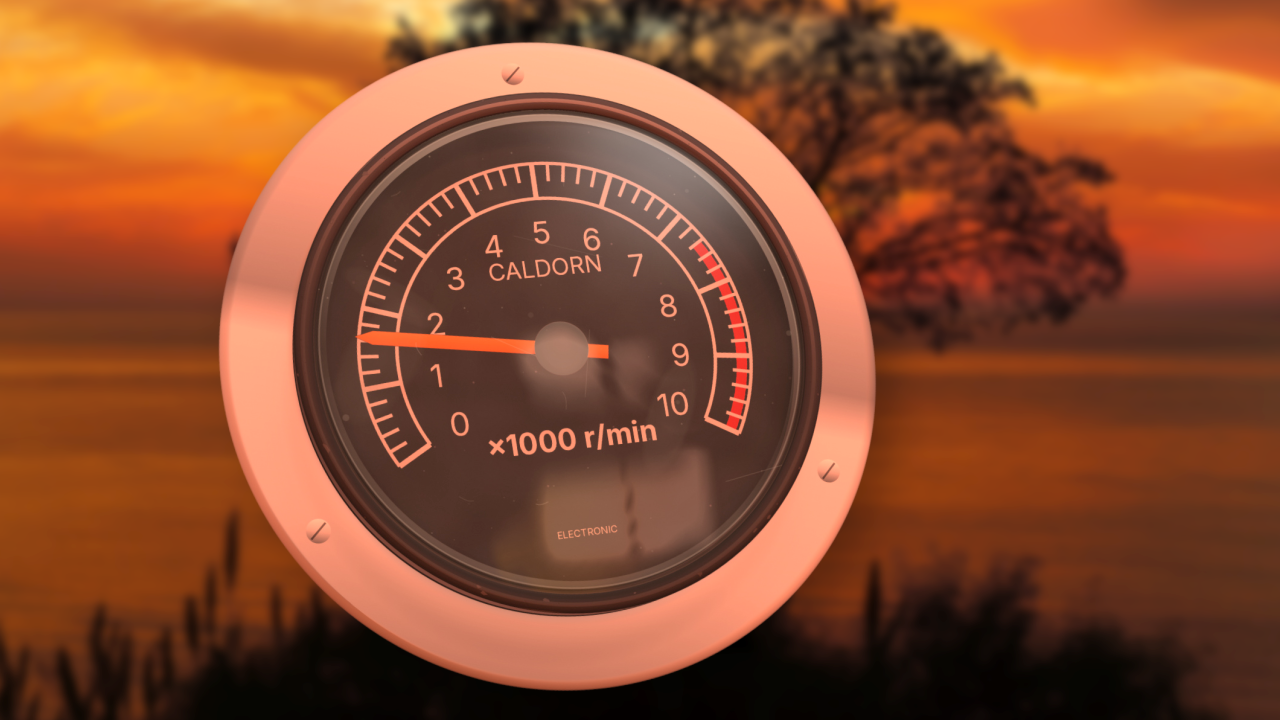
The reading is 1600 rpm
